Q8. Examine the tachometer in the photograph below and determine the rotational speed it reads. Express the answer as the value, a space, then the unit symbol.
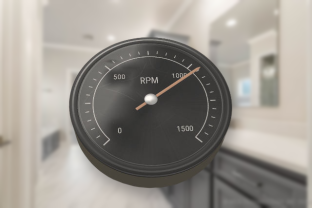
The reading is 1050 rpm
